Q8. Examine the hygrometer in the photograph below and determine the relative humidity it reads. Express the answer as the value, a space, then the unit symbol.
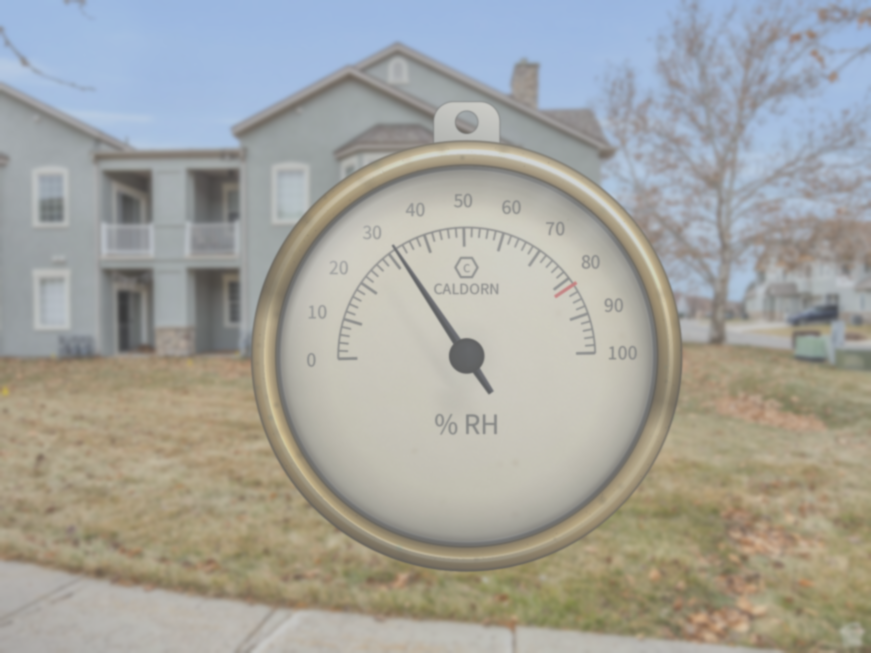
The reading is 32 %
